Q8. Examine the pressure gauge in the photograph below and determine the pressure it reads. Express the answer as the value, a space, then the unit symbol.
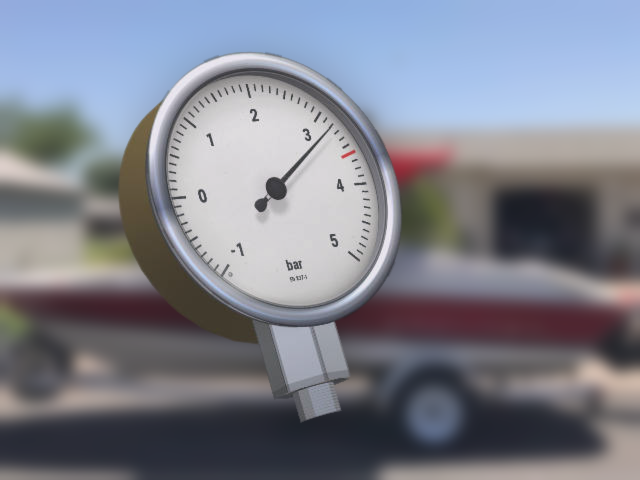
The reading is 3.2 bar
